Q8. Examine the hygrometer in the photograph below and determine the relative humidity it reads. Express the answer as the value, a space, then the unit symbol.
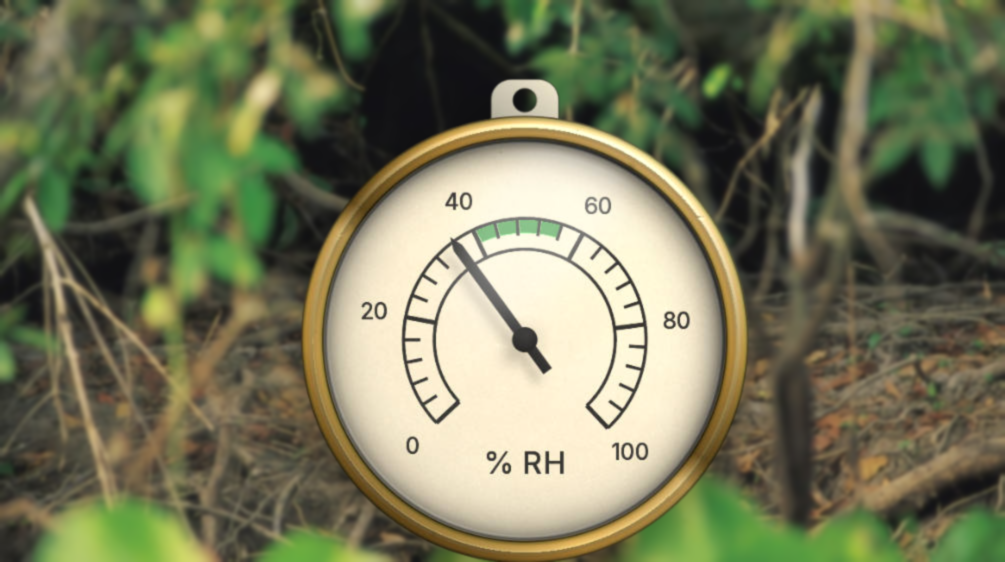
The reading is 36 %
